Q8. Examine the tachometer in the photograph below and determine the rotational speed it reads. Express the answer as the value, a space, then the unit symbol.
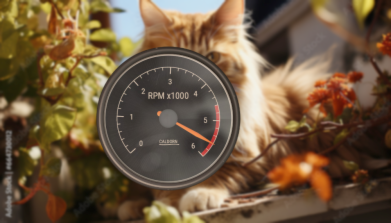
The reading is 5600 rpm
